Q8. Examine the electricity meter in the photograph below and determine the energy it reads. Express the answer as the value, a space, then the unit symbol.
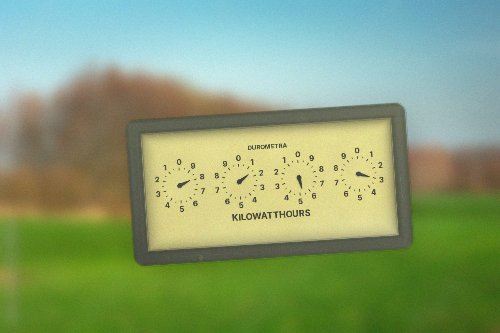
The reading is 8153 kWh
